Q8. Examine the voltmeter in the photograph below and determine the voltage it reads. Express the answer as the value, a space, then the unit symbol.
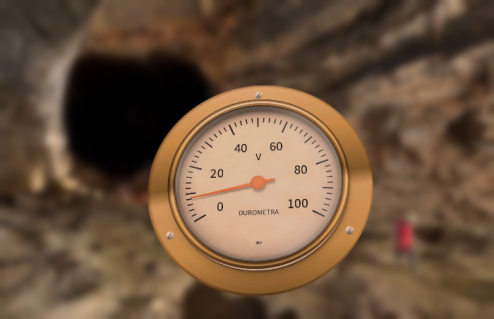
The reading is 8 V
